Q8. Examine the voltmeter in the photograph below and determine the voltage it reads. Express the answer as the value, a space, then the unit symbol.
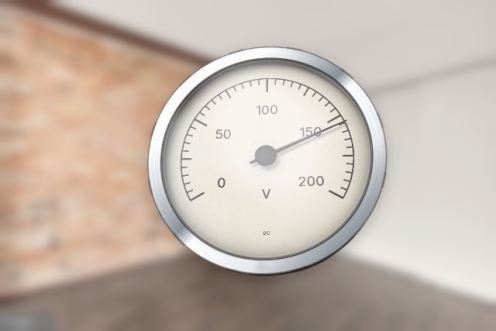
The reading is 155 V
